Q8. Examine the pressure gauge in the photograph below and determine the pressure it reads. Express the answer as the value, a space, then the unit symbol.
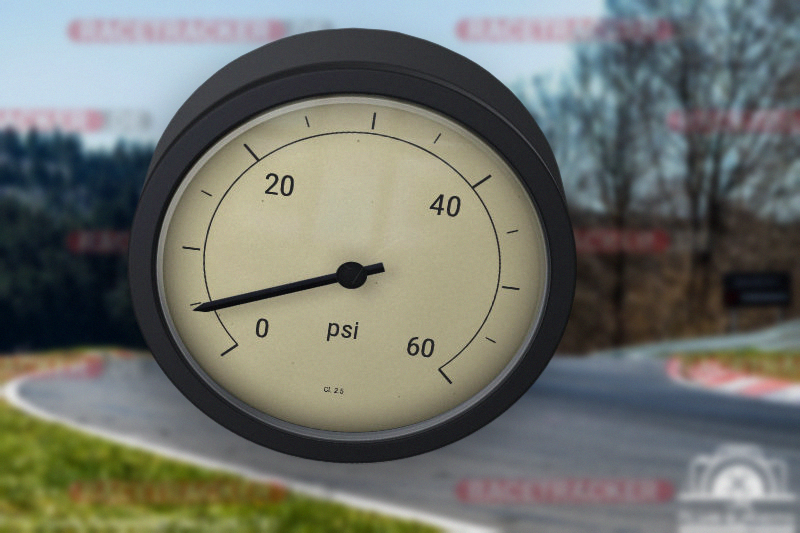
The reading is 5 psi
